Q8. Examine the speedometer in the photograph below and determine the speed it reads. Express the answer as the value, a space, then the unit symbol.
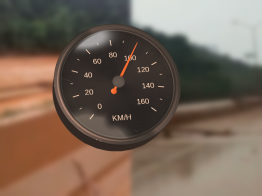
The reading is 100 km/h
